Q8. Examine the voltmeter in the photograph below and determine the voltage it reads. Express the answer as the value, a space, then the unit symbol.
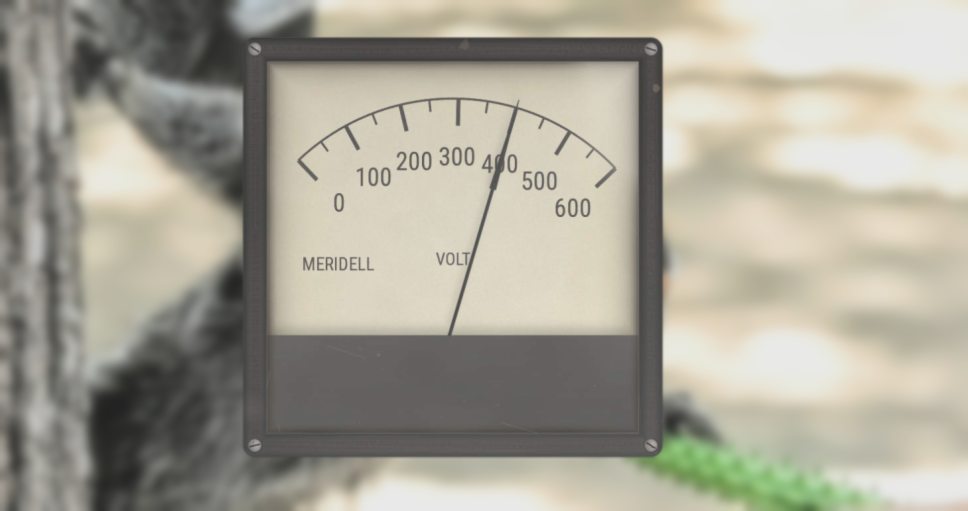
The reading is 400 V
